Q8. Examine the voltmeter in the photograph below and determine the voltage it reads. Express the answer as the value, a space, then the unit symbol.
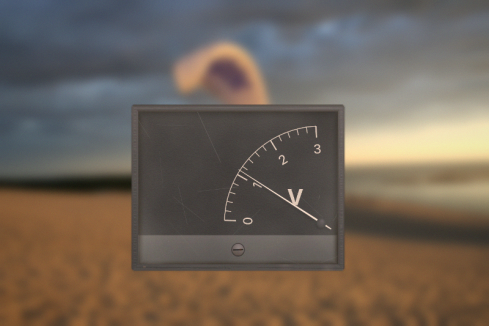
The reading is 1.1 V
